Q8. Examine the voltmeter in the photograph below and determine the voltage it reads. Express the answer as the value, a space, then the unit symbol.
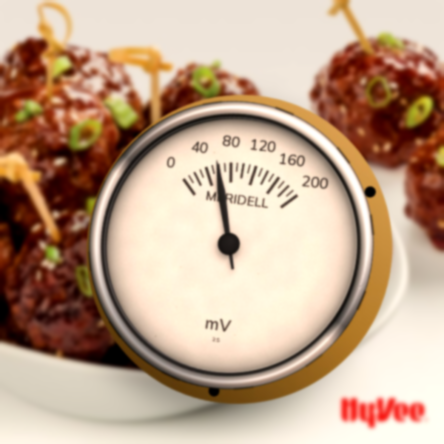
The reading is 60 mV
